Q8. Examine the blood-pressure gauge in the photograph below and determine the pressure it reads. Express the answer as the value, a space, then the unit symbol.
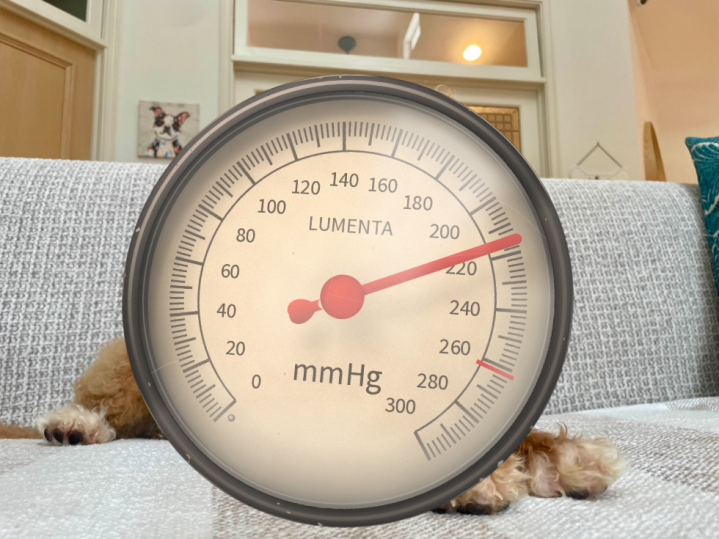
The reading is 216 mmHg
